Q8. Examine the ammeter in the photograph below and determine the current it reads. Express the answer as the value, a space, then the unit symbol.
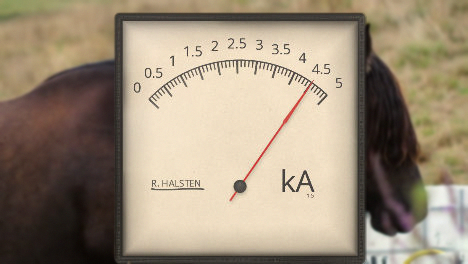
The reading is 4.5 kA
